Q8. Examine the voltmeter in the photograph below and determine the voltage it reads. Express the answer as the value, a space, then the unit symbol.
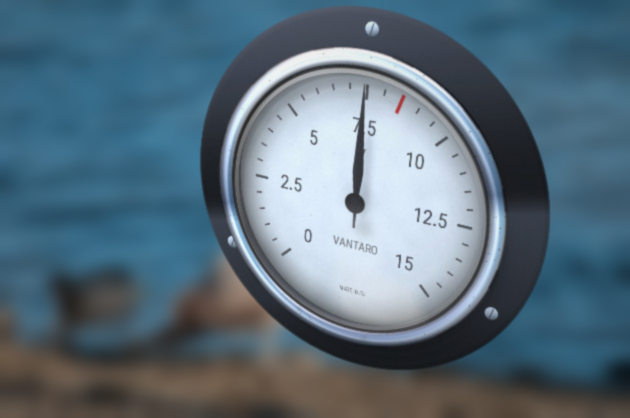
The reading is 7.5 V
